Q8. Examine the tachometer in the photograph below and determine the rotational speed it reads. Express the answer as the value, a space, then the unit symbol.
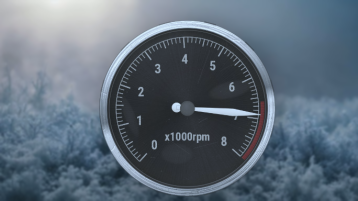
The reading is 6900 rpm
